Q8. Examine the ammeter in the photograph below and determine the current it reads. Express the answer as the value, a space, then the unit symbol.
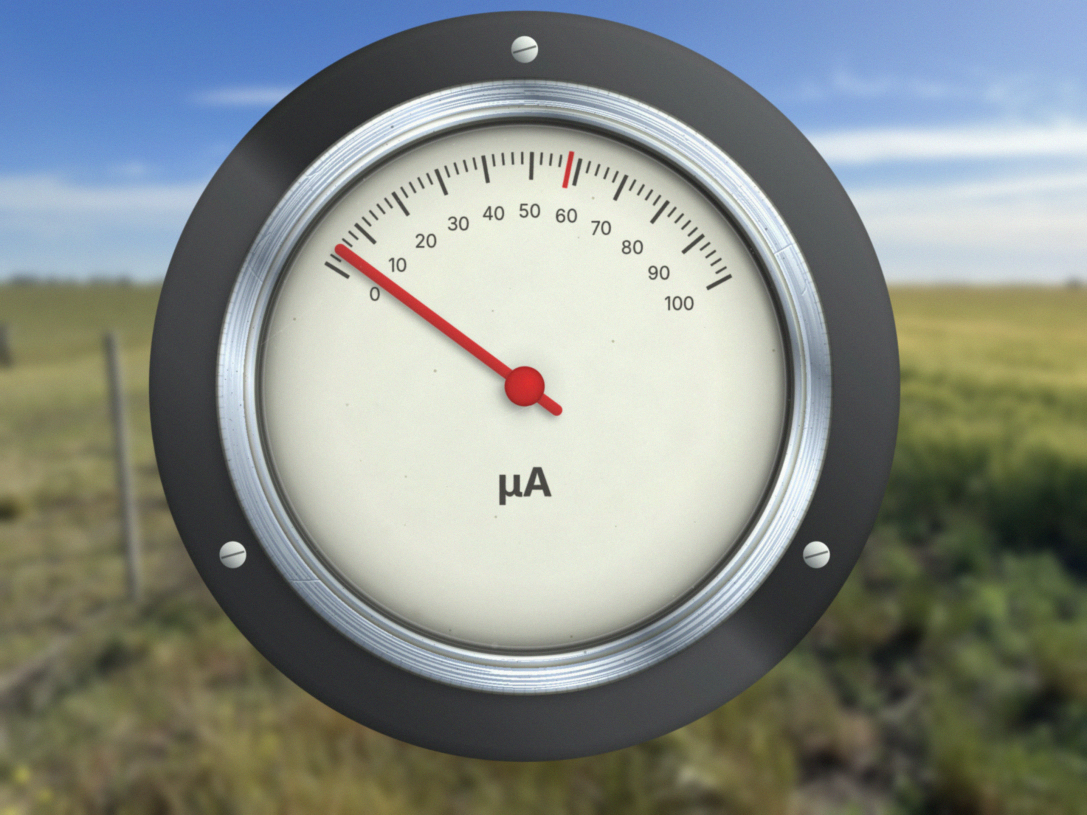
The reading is 4 µA
